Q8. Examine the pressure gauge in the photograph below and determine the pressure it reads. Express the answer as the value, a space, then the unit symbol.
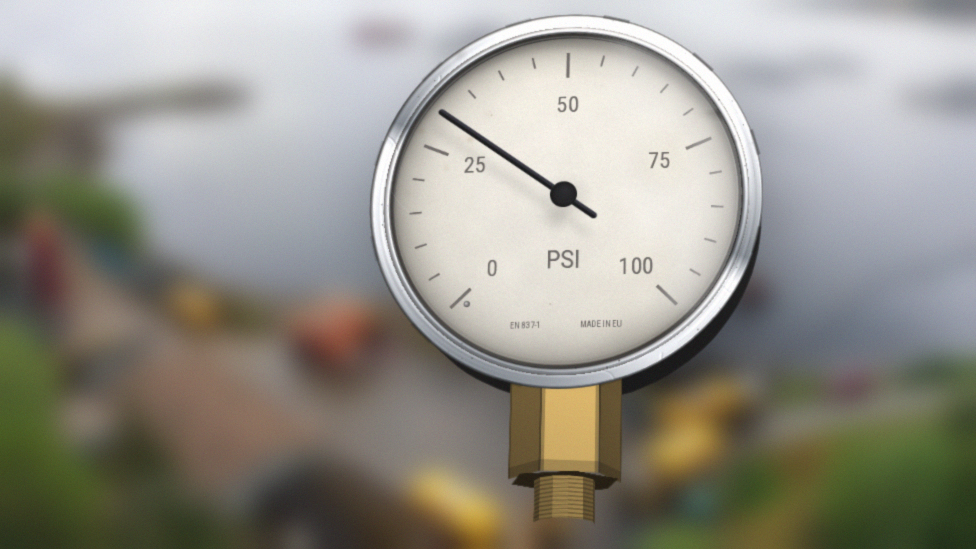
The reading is 30 psi
